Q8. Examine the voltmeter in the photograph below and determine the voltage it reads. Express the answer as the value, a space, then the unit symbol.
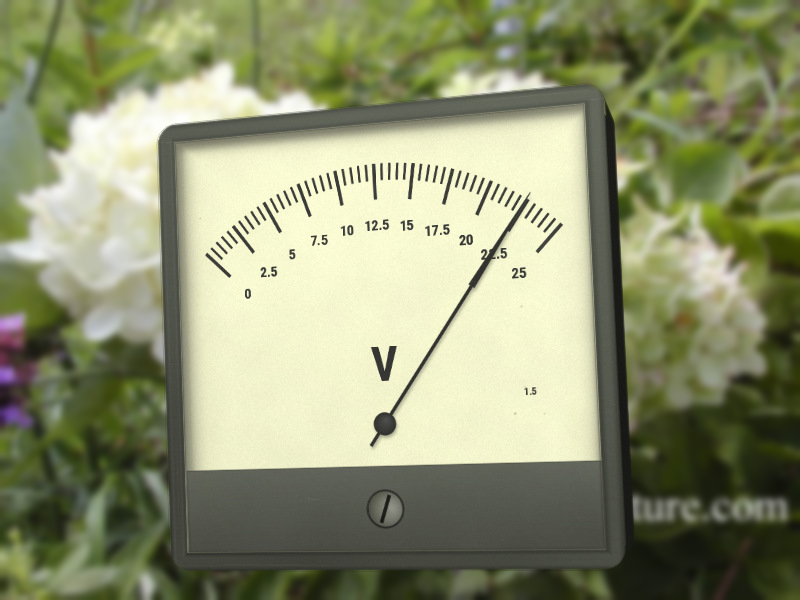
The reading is 22.5 V
